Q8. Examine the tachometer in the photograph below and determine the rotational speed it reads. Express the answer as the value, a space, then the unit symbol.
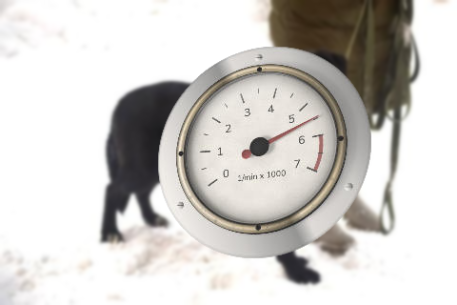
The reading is 5500 rpm
